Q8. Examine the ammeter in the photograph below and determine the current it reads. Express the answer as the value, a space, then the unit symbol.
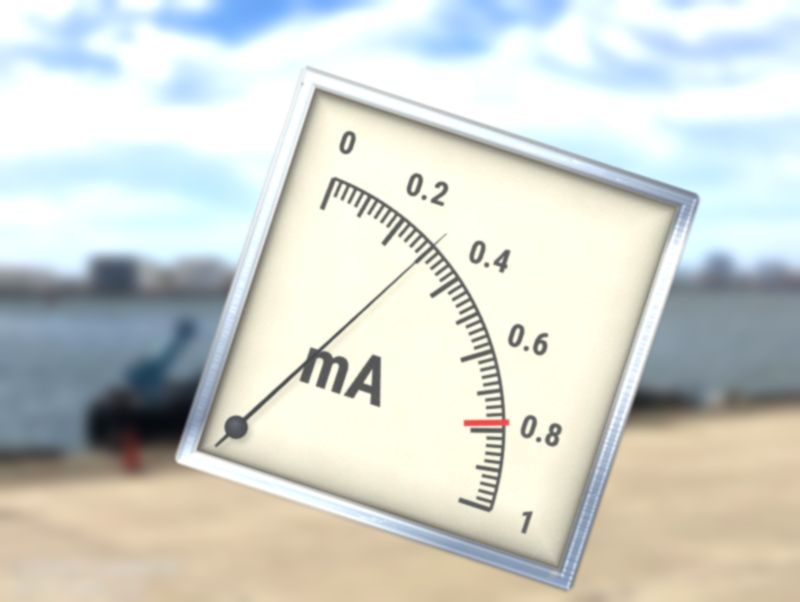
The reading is 0.3 mA
